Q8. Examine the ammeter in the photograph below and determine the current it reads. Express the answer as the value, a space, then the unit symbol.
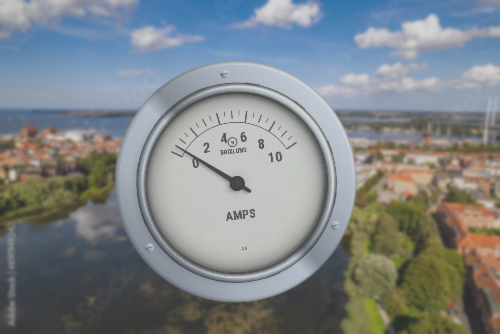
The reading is 0.5 A
